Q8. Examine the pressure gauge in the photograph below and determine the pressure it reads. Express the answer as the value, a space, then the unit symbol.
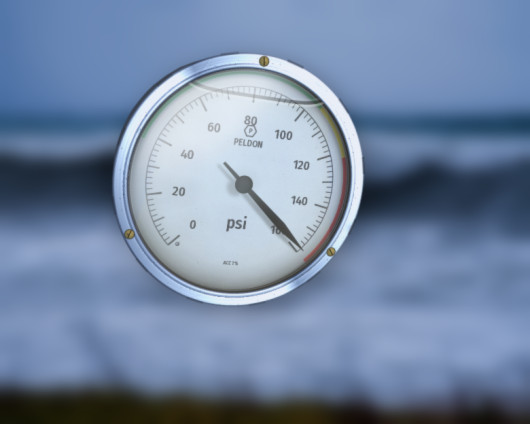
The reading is 158 psi
